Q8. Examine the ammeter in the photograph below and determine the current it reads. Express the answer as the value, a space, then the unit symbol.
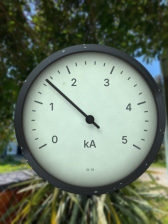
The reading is 1.5 kA
